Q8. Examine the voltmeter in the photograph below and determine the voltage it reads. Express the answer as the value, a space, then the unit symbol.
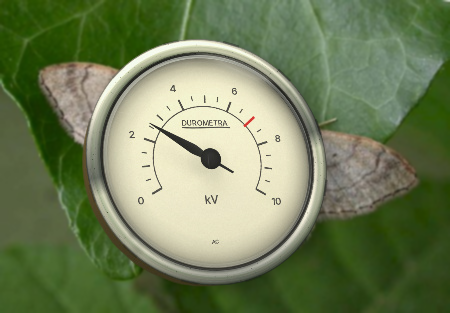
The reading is 2.5 kV
